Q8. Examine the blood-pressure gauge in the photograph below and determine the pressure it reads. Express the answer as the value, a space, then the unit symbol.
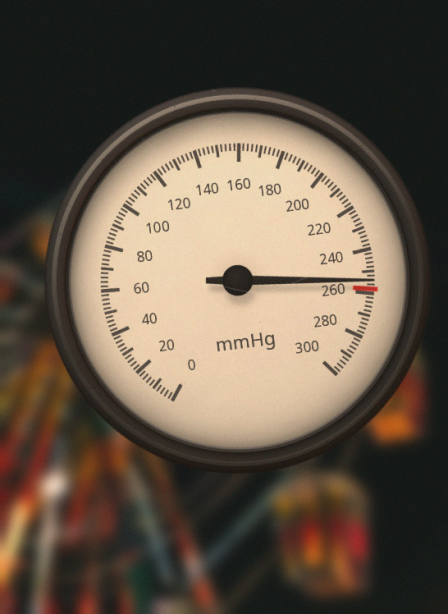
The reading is 254 mmHg
